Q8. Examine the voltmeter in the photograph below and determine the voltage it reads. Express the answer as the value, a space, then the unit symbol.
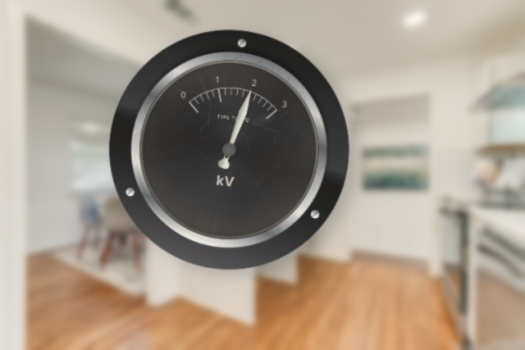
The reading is 2 kV
